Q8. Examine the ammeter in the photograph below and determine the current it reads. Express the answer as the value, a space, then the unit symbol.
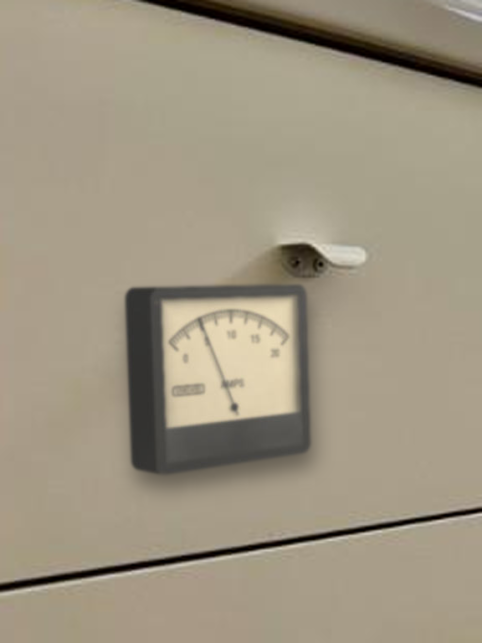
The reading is 5 A
